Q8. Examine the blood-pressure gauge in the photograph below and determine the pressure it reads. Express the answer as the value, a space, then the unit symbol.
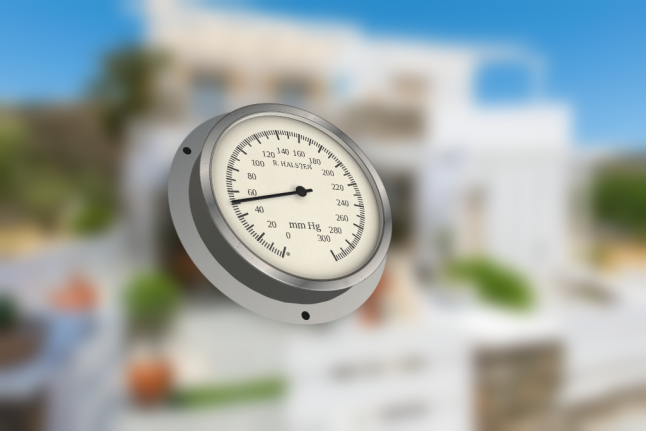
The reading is 50 mmHg
